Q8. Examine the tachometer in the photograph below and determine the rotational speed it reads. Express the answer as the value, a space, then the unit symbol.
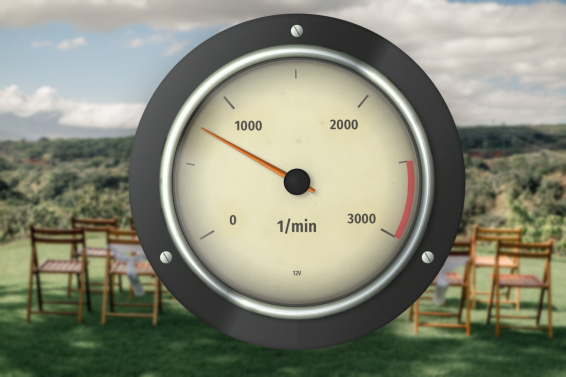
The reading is 750 rpm
